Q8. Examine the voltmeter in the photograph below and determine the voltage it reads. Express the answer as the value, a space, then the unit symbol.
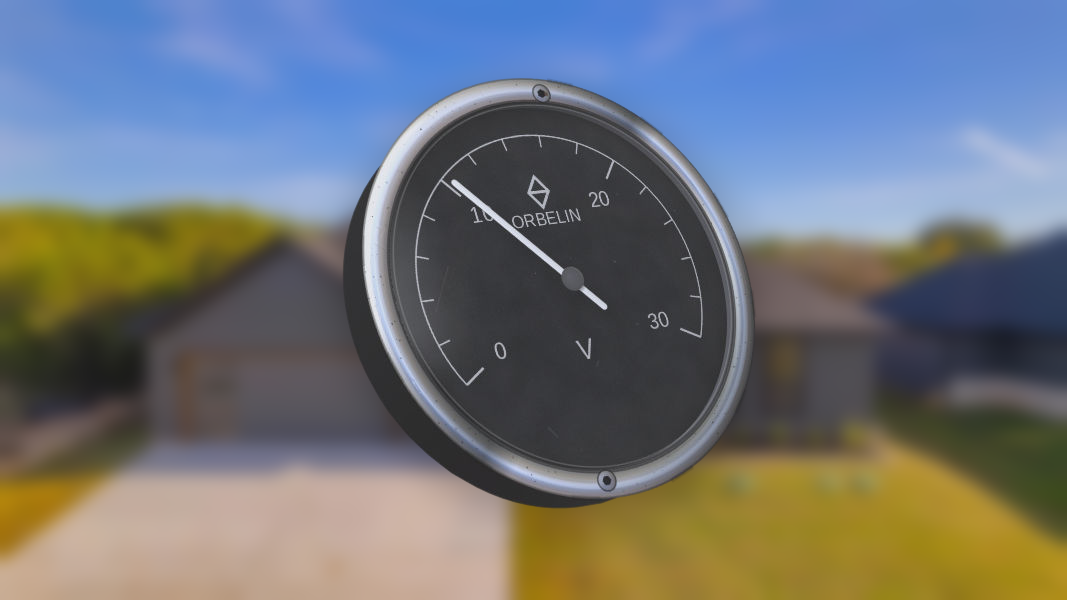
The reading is 10 V
